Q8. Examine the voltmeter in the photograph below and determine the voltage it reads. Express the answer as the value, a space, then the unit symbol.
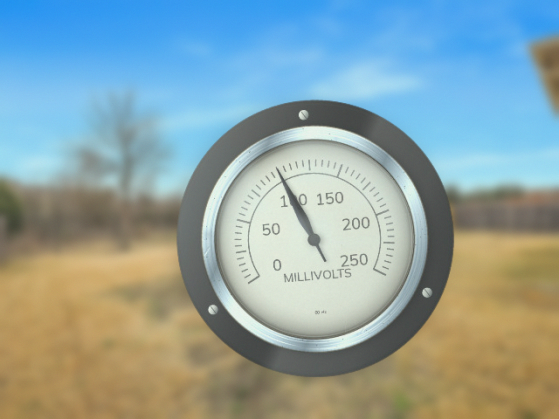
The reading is 100 mV
